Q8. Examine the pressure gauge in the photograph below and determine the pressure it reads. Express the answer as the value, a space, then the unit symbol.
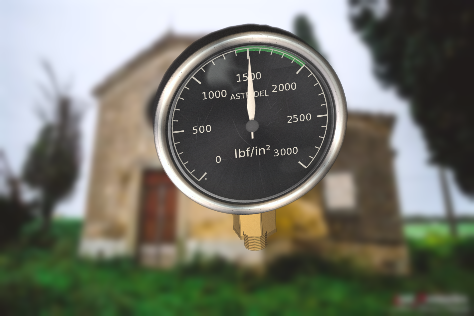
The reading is 1500 psi
